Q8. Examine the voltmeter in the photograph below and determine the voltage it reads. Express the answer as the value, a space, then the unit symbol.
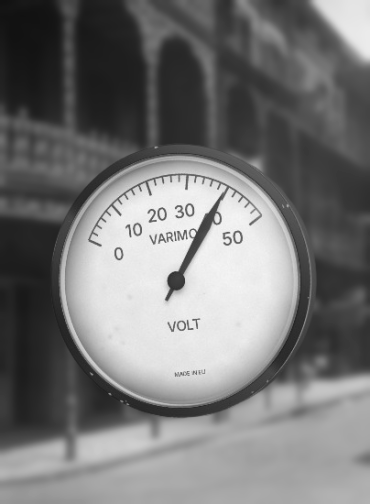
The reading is 40 V
